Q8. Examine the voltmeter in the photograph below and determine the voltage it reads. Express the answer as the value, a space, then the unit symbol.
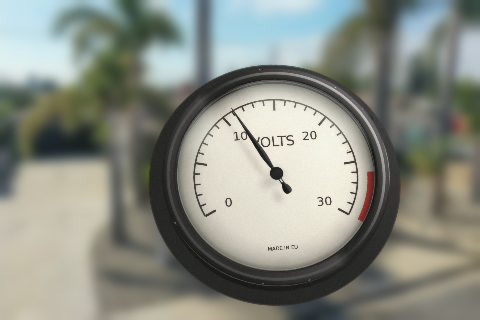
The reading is 11 V
